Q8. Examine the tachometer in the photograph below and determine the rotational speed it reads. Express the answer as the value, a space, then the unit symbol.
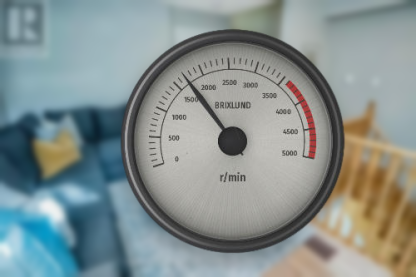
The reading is 1700 rpm
